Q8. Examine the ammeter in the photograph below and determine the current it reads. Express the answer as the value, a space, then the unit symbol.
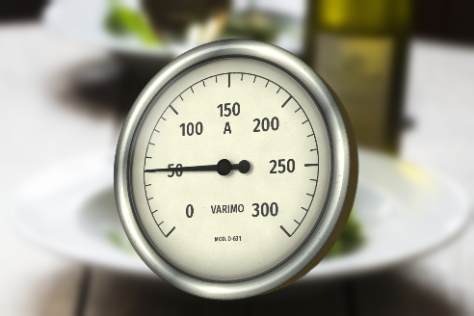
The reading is 50 A
